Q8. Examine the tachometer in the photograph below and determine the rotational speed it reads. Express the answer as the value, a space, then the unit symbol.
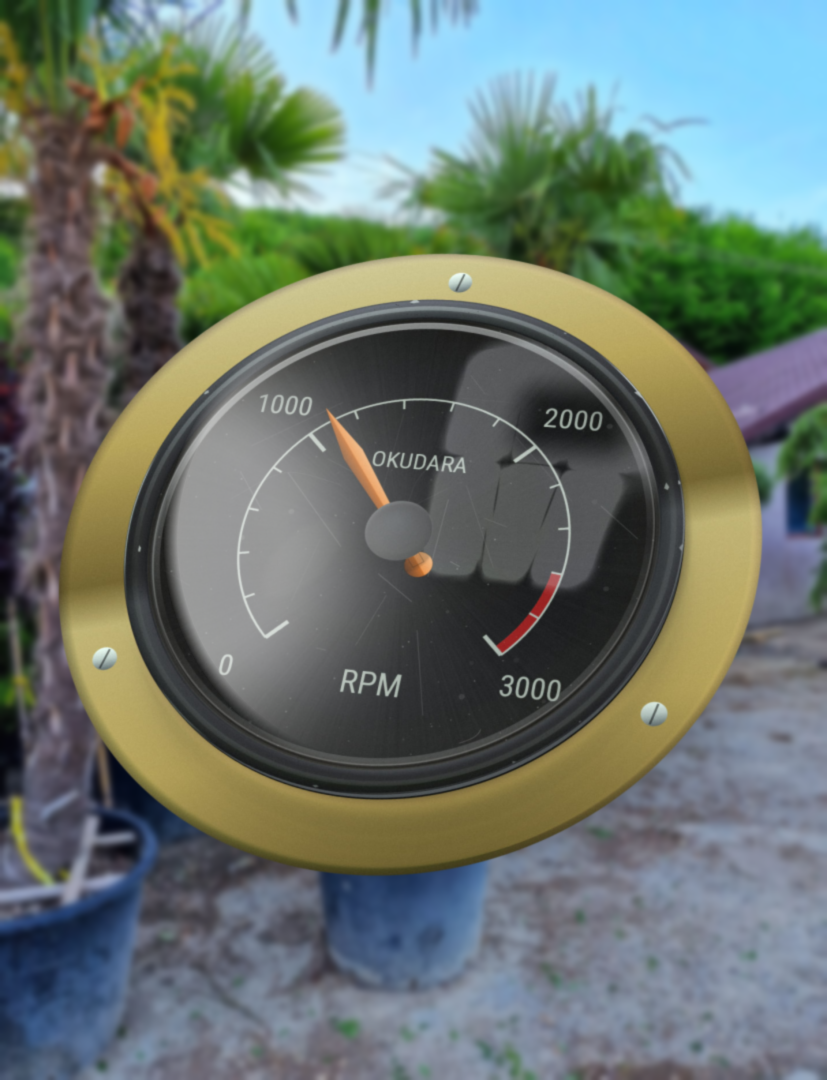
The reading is 1100 rpm
